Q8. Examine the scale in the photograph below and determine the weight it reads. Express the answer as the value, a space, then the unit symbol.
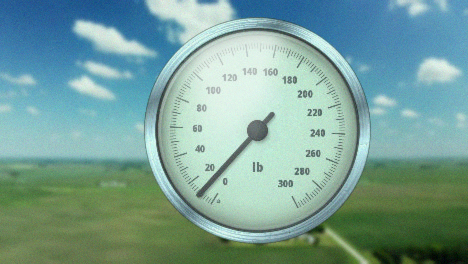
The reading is 10 lb
